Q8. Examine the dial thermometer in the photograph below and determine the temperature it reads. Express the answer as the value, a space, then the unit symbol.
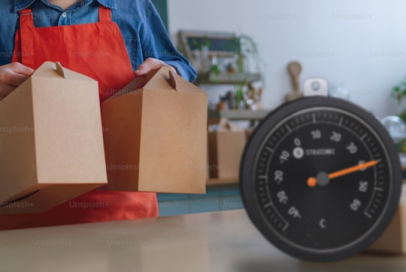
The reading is 40 °C
